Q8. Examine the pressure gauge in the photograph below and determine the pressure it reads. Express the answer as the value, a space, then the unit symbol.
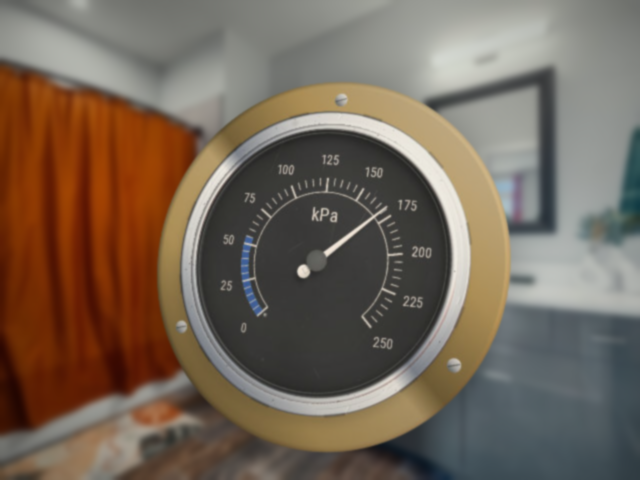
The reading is 170 kPa
